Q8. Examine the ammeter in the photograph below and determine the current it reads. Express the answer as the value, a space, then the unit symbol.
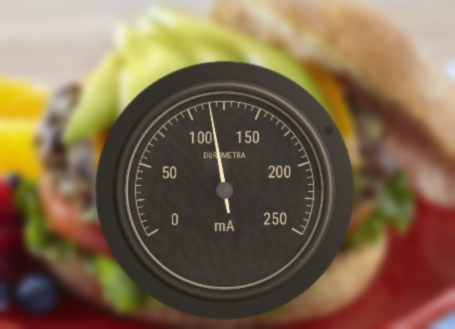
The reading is 115 mA
